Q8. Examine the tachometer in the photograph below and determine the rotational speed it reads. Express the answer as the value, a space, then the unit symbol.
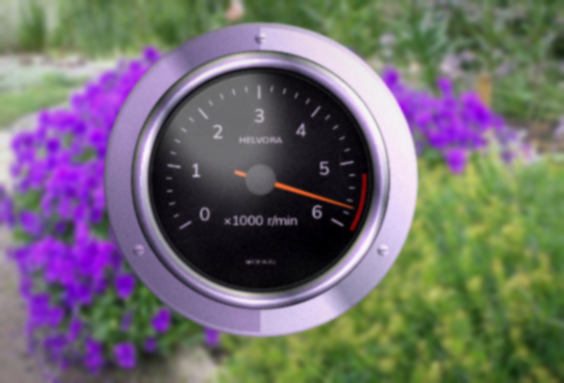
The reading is 5700 rpm
